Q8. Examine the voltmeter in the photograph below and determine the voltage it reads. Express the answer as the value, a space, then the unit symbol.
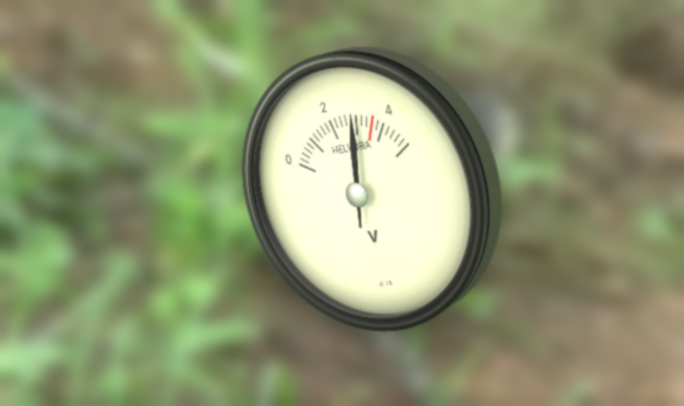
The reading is 3 V
